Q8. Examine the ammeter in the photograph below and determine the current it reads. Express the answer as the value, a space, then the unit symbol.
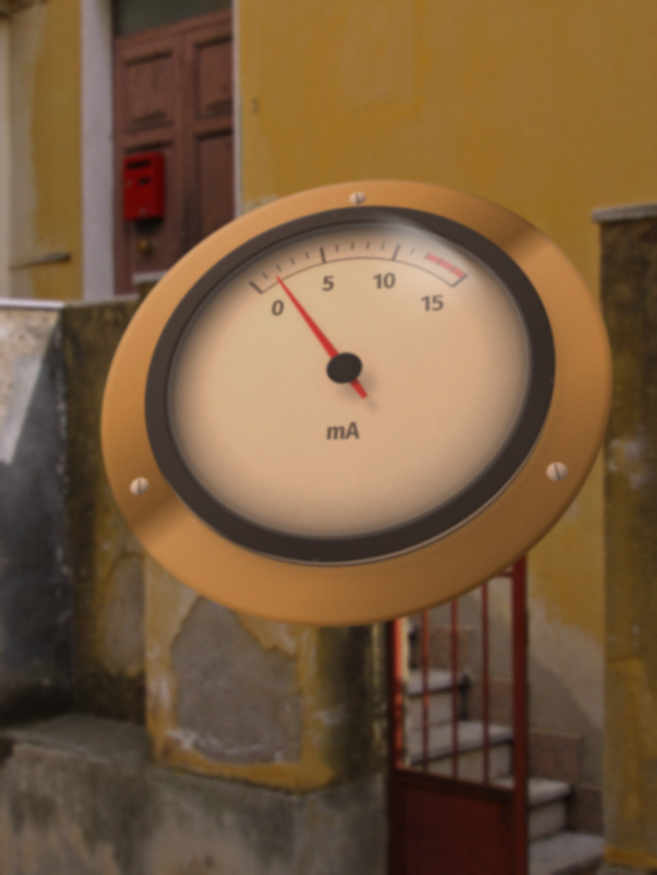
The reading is 1.5 mA
